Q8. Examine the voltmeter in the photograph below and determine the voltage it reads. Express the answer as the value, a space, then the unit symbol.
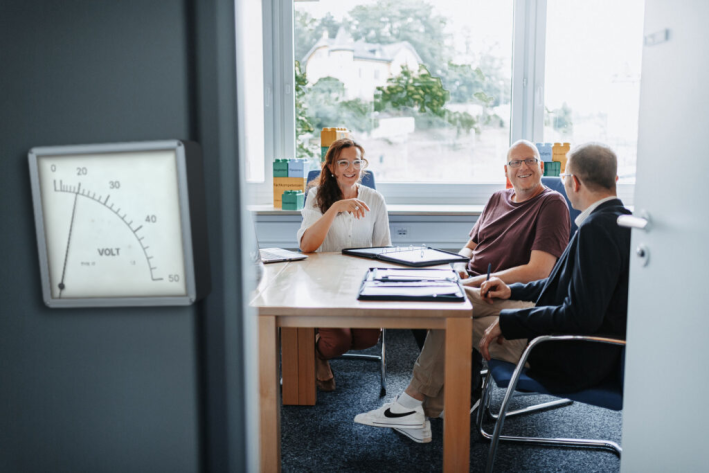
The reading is 20 V
